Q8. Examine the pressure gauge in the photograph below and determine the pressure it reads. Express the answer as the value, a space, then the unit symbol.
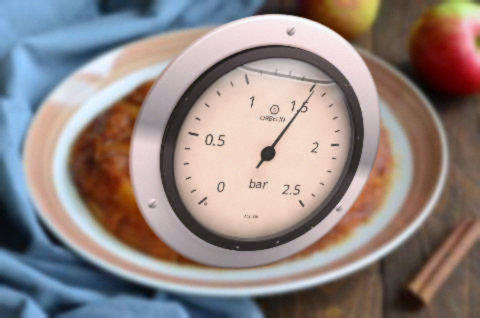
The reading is 1.5 bar
